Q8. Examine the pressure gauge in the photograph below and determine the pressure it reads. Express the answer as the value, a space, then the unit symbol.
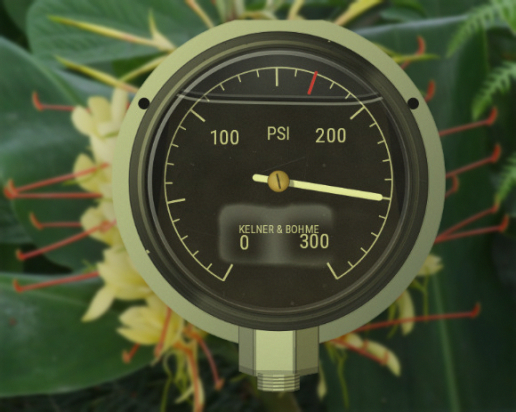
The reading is 250 psi
